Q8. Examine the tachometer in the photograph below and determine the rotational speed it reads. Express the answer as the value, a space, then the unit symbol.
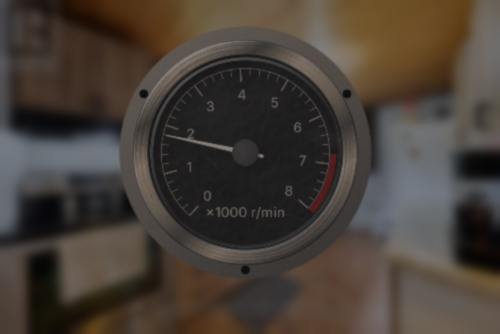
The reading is 1800 rpm
